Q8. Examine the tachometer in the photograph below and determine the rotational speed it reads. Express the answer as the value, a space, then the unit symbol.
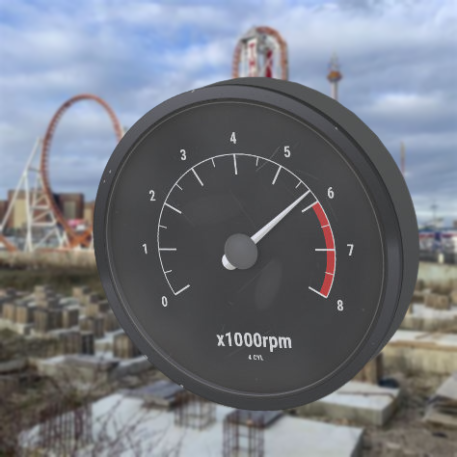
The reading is 5750 rpm
